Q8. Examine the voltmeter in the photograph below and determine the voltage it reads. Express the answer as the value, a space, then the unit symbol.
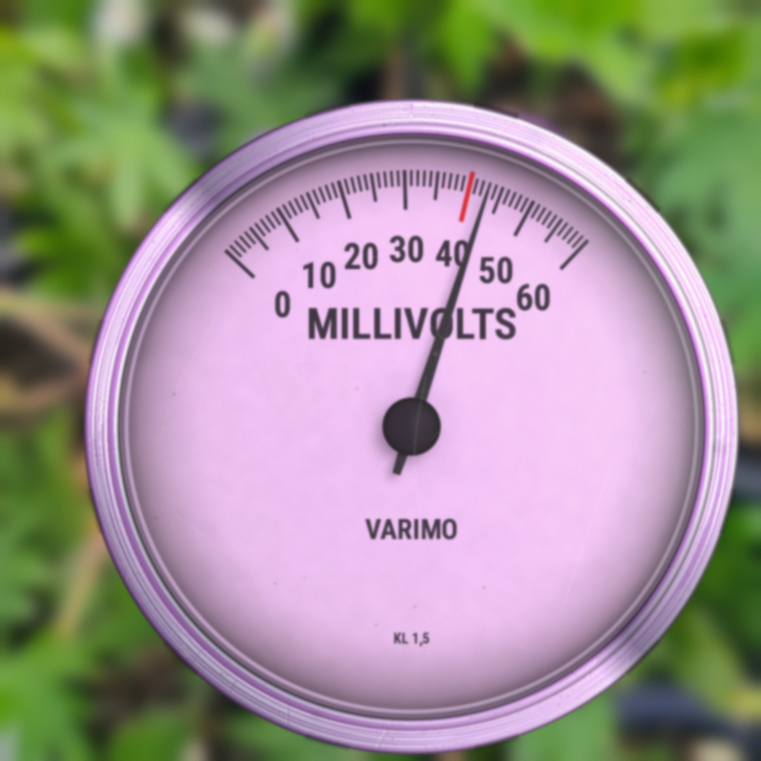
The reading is 43 mV
